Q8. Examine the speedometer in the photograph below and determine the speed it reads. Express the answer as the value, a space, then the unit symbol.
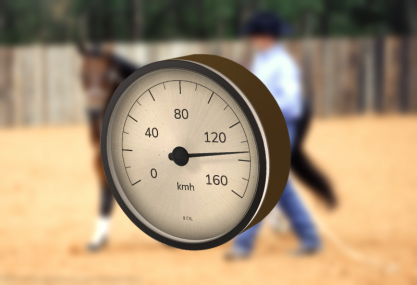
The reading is 135 km/h
